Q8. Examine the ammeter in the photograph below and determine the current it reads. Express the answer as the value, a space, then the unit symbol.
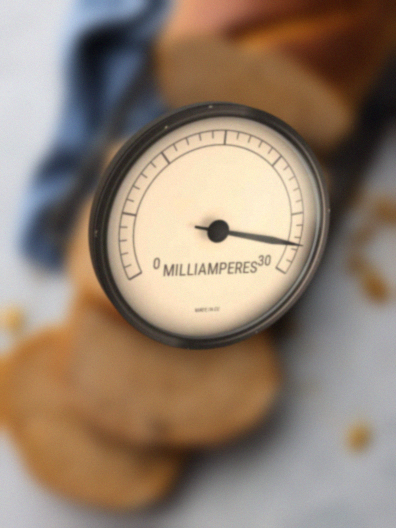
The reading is 27.5 mA
